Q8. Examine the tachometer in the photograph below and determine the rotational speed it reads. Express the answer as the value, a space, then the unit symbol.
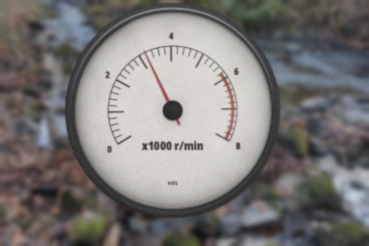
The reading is 3200 rpm
